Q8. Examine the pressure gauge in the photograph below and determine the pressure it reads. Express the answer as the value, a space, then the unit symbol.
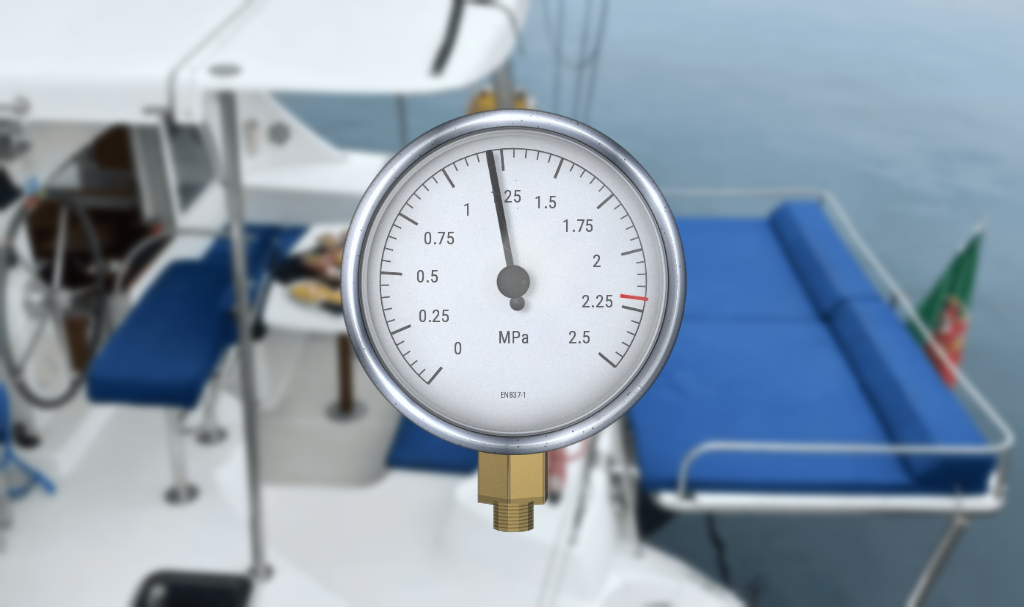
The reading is 1.2 MPa
